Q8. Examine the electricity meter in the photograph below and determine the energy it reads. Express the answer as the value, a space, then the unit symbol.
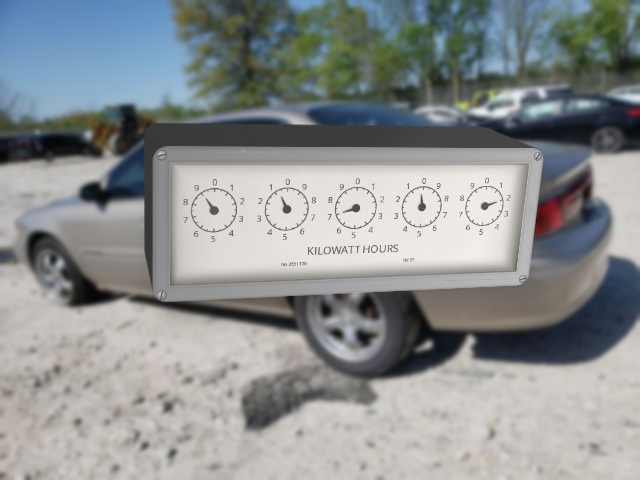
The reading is 90702 kWh
